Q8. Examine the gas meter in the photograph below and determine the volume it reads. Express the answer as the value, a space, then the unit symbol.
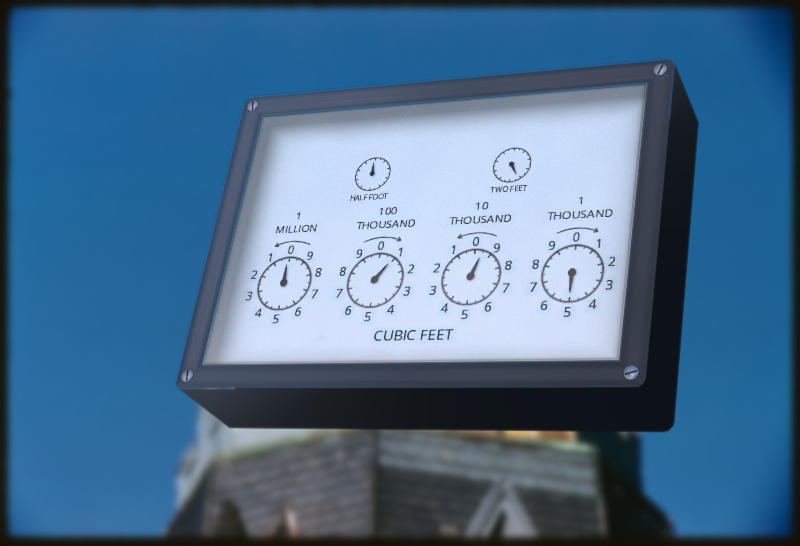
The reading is 9500 ft³
